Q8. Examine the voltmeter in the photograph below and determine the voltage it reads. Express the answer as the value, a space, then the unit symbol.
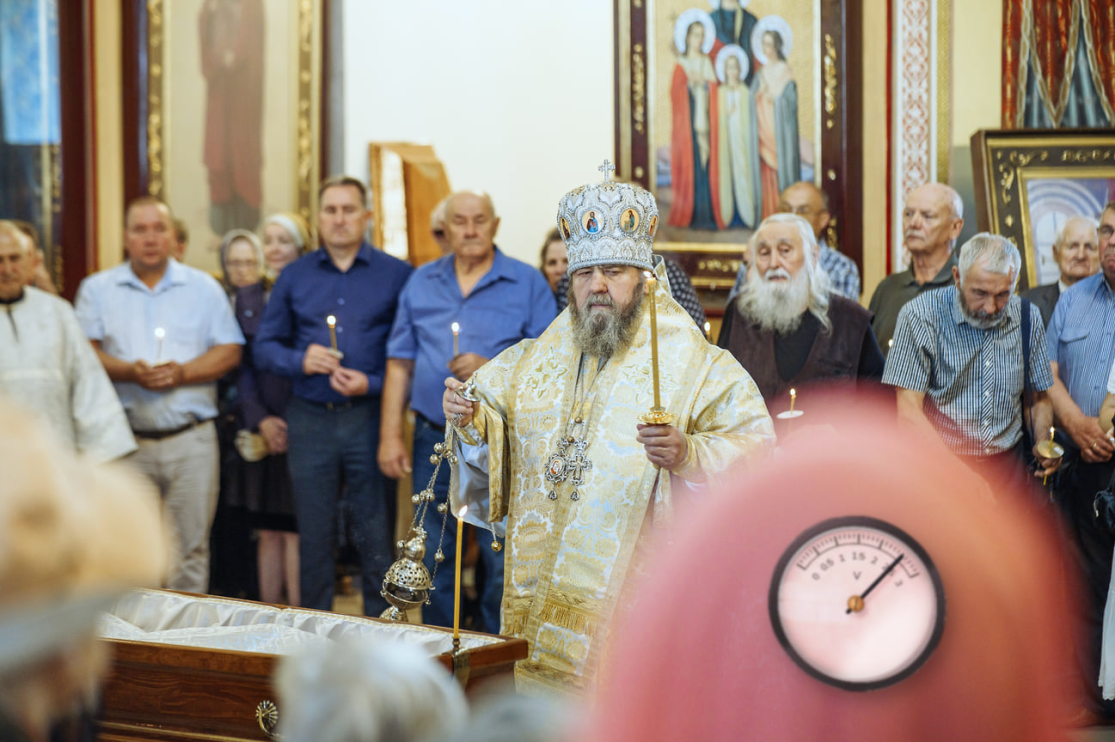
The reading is 2.5 V
